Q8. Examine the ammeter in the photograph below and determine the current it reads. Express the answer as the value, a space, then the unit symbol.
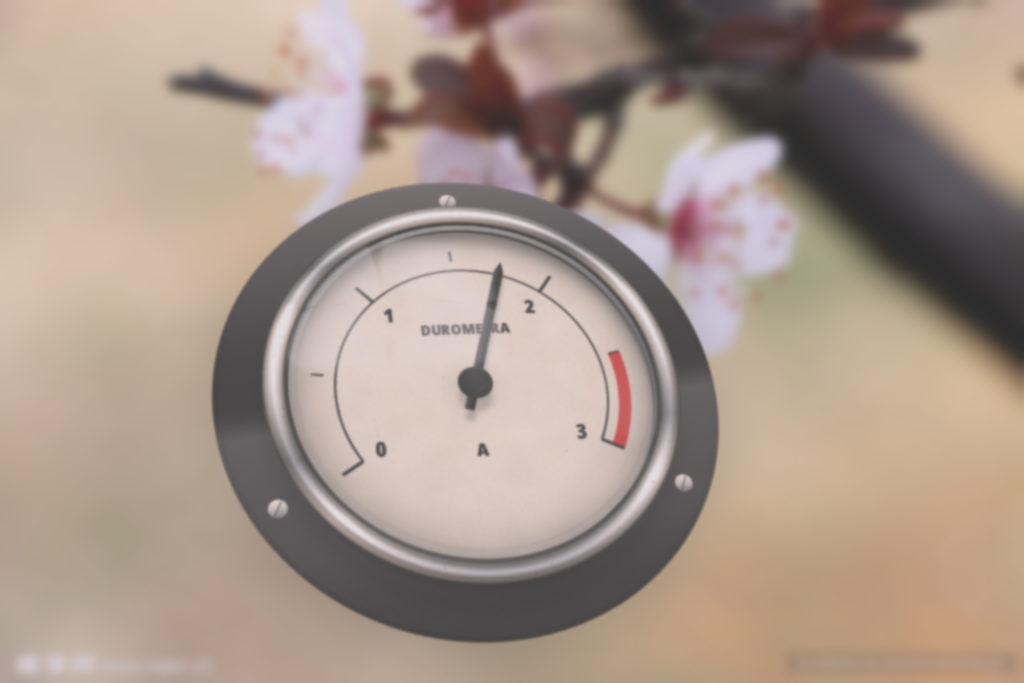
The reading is 1.75 A
